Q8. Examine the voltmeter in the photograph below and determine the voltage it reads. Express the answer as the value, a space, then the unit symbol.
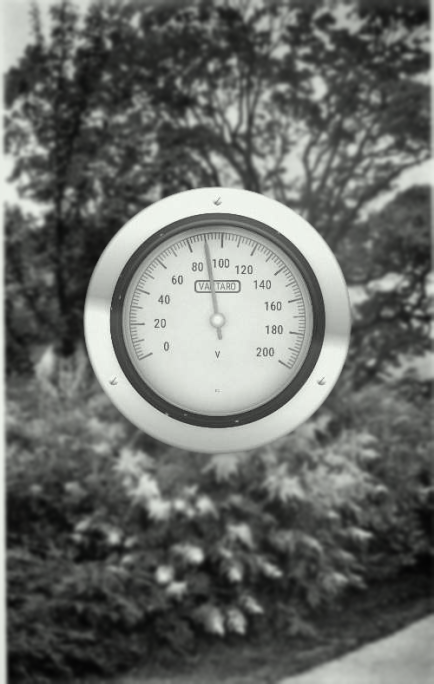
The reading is 90 V
